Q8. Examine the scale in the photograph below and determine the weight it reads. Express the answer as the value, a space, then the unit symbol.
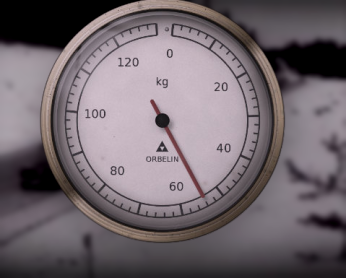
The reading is 54 kg
